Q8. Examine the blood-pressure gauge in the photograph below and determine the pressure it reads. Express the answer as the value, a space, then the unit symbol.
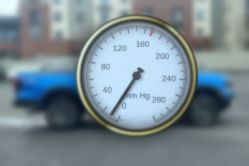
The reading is 10 mmHg
